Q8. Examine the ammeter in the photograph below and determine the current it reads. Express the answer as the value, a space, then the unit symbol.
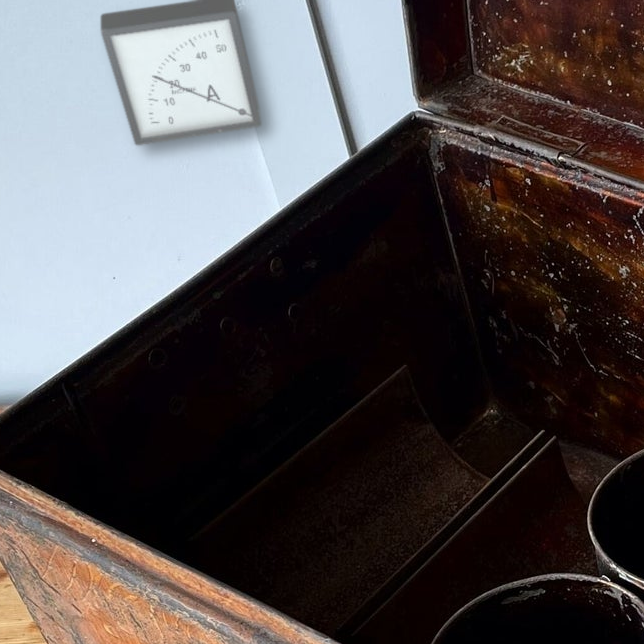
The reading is 20 A
